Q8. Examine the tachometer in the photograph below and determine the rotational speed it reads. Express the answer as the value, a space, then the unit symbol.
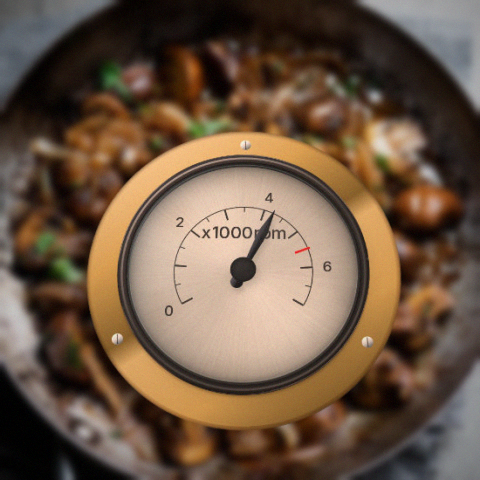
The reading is 4250 rpm
